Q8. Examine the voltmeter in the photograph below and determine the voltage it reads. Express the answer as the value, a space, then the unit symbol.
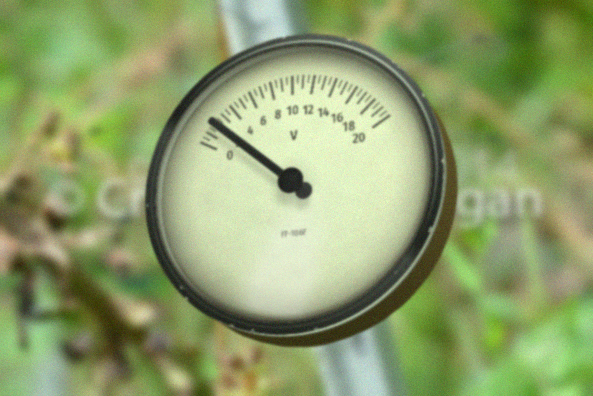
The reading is 2 V
